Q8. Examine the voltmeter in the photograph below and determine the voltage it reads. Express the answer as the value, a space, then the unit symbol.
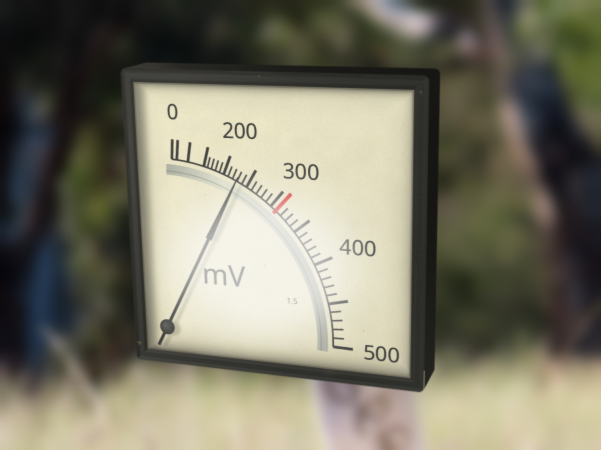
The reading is 230 mV
